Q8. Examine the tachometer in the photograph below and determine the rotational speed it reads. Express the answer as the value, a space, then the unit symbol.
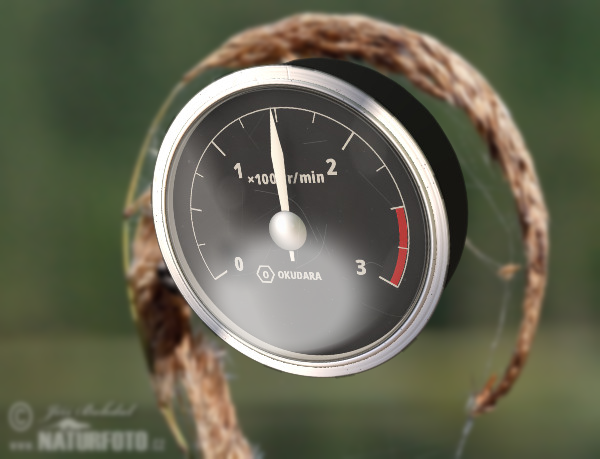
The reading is 1500 rpm
